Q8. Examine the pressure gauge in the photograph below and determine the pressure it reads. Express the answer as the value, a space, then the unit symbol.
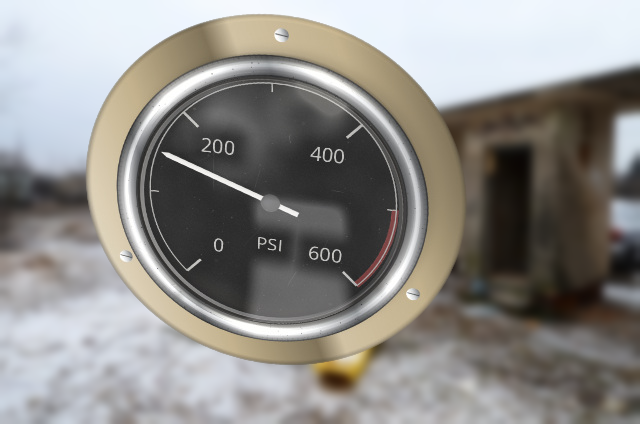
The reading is 150 psi
